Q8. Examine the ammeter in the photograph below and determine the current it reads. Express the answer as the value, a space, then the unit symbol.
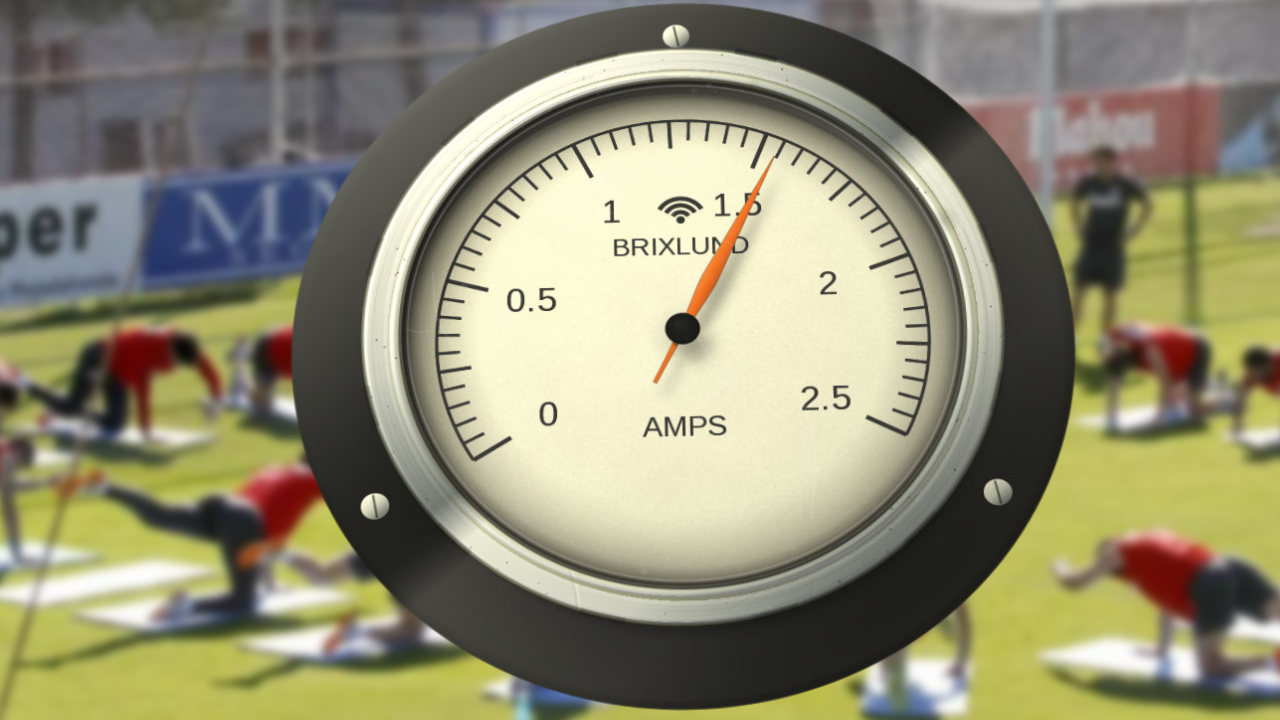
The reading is 1.55 A
